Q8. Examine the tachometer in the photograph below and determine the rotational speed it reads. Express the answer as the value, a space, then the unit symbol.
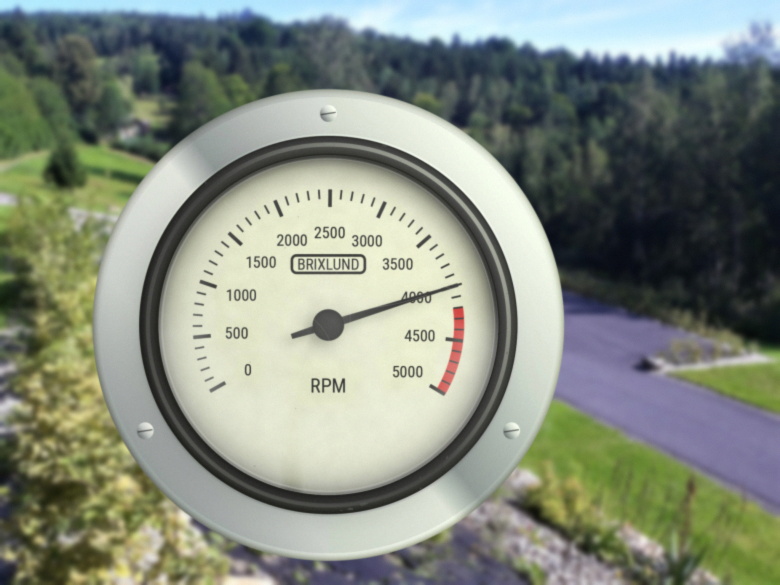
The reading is 4000 rpm
